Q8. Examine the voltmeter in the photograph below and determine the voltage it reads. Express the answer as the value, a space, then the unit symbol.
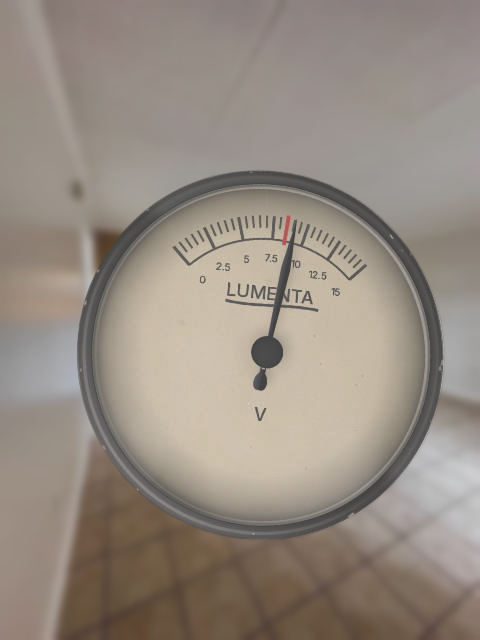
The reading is 9 V
